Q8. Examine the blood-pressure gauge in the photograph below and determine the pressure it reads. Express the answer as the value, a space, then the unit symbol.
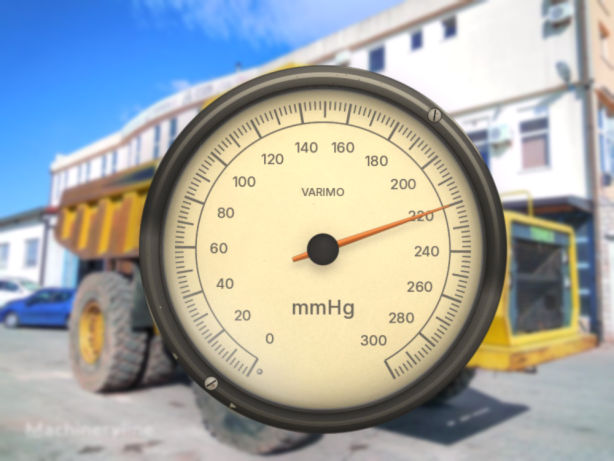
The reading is 220 mmHg
